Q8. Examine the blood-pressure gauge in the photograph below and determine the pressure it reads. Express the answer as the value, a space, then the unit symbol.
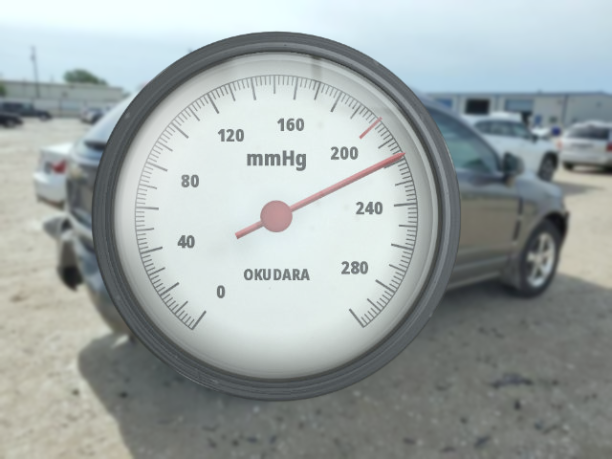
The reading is 218 mmHg
